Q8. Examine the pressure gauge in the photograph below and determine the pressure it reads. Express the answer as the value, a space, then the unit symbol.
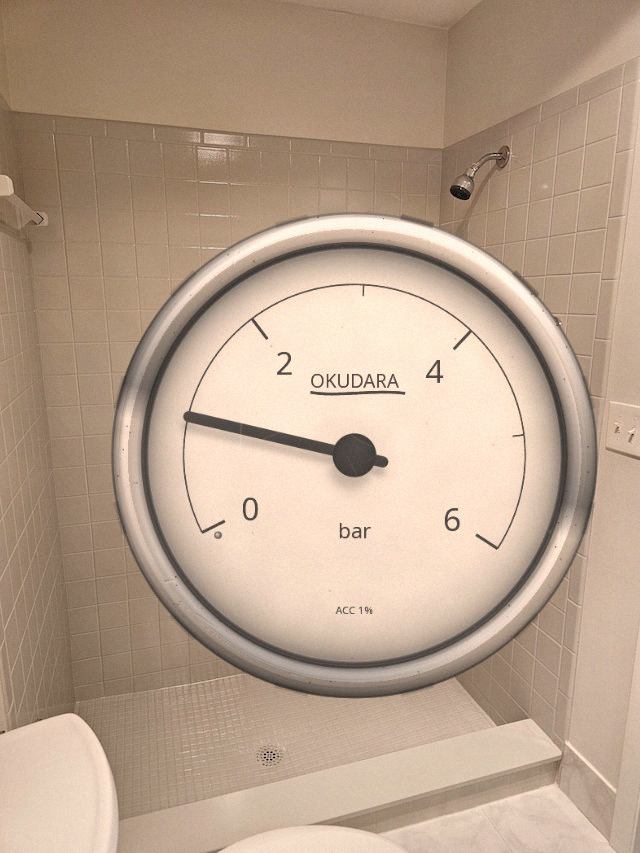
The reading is 1 bar
